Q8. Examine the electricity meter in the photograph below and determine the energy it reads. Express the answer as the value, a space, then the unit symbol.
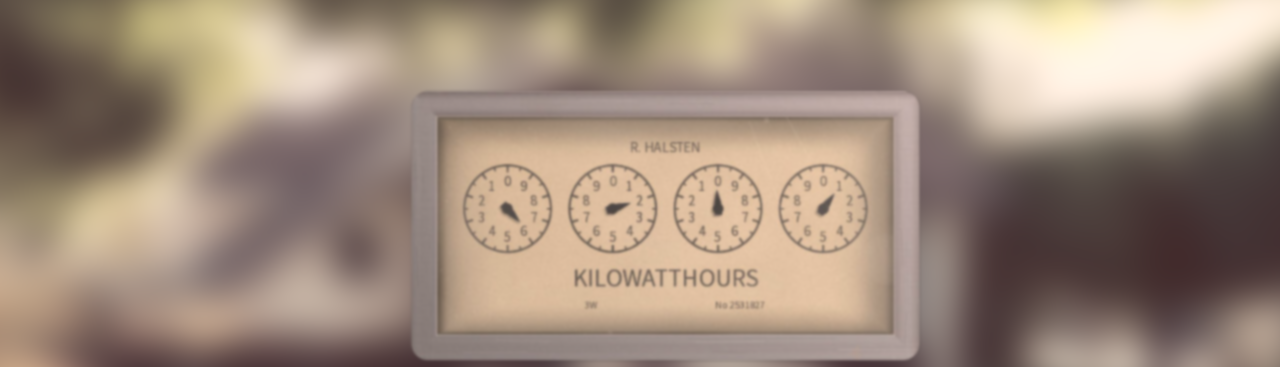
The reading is 6201 kWh
